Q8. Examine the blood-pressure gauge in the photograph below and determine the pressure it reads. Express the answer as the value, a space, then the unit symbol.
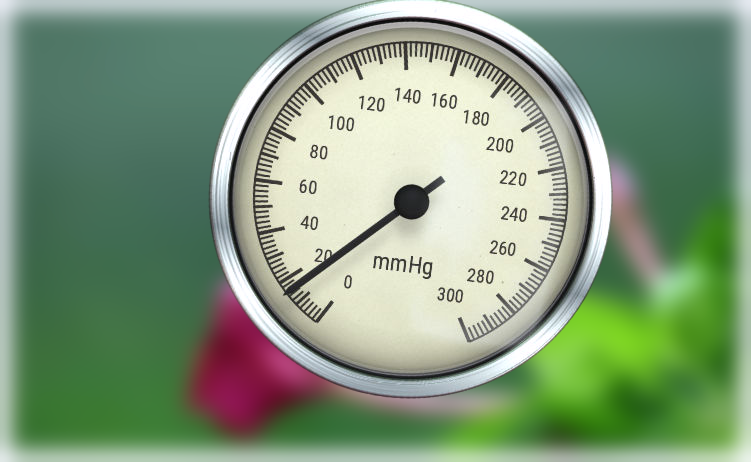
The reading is 16 mmHg
